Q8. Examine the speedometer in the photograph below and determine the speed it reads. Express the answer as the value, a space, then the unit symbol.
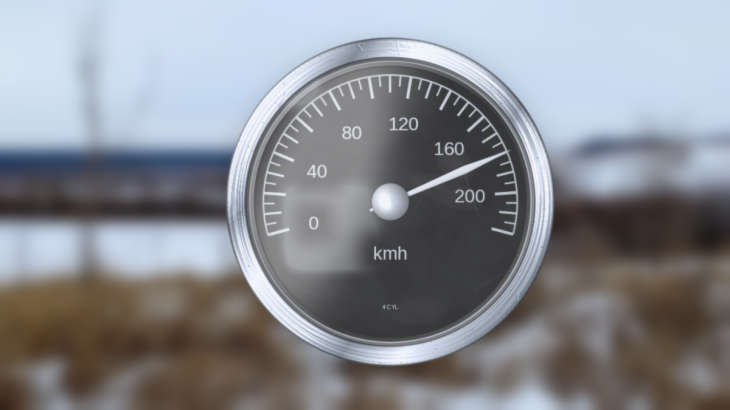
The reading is 180 km/h
